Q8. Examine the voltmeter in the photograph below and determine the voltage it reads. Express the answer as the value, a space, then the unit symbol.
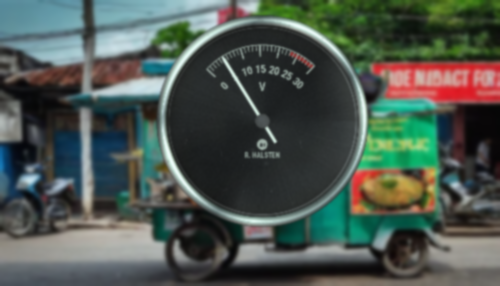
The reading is 5 V
